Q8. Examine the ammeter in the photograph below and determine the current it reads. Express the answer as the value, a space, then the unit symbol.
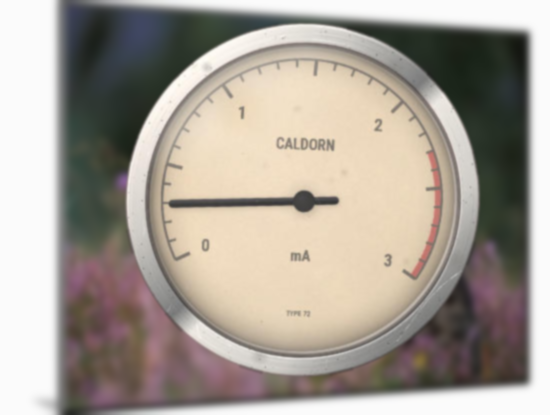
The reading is 0.3 mA
